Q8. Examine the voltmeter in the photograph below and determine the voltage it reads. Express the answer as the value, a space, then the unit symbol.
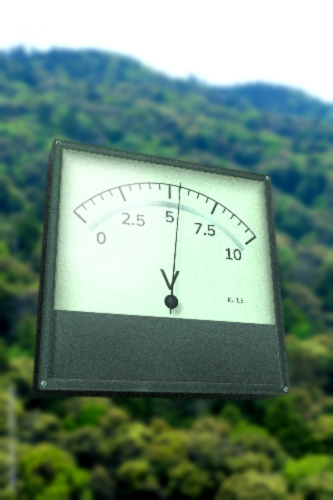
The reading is 5.5 V
